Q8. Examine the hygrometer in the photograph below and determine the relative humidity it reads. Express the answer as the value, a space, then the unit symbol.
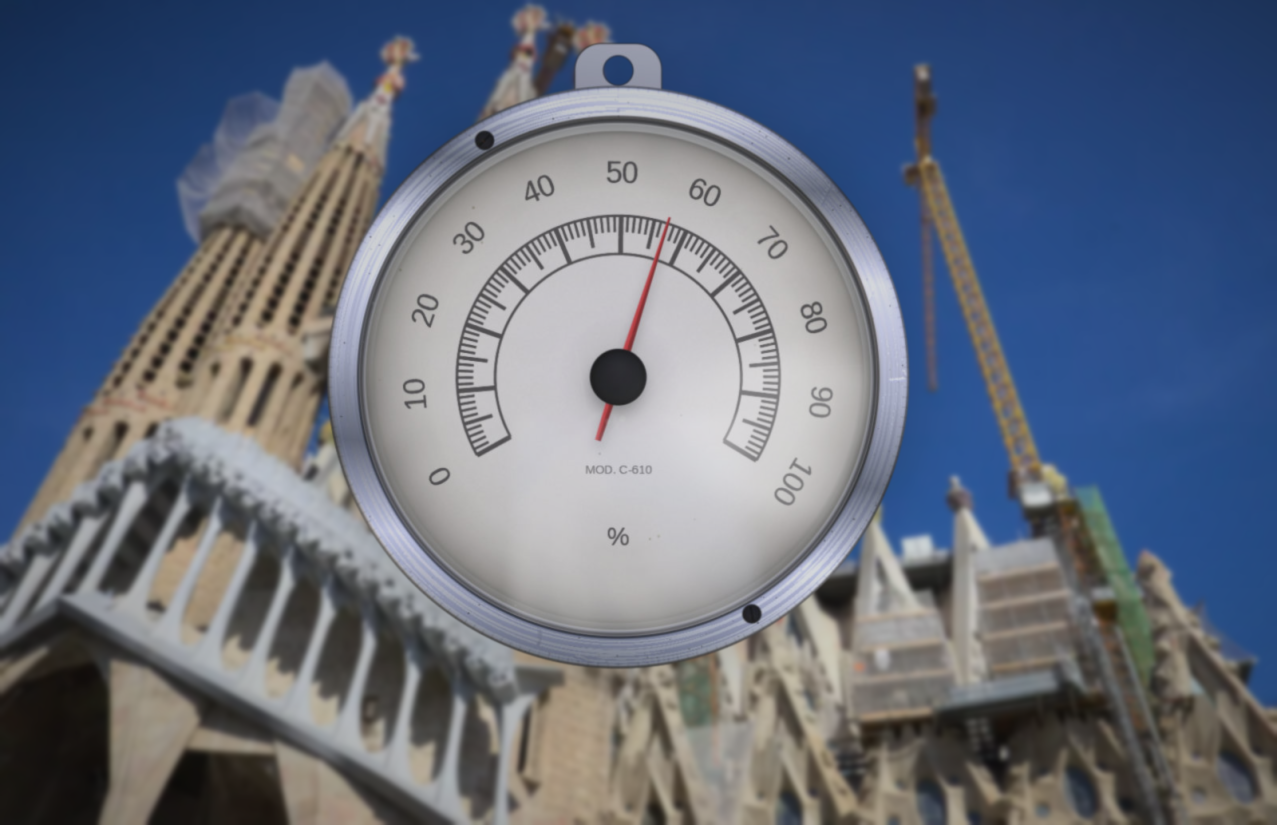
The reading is 57 %
